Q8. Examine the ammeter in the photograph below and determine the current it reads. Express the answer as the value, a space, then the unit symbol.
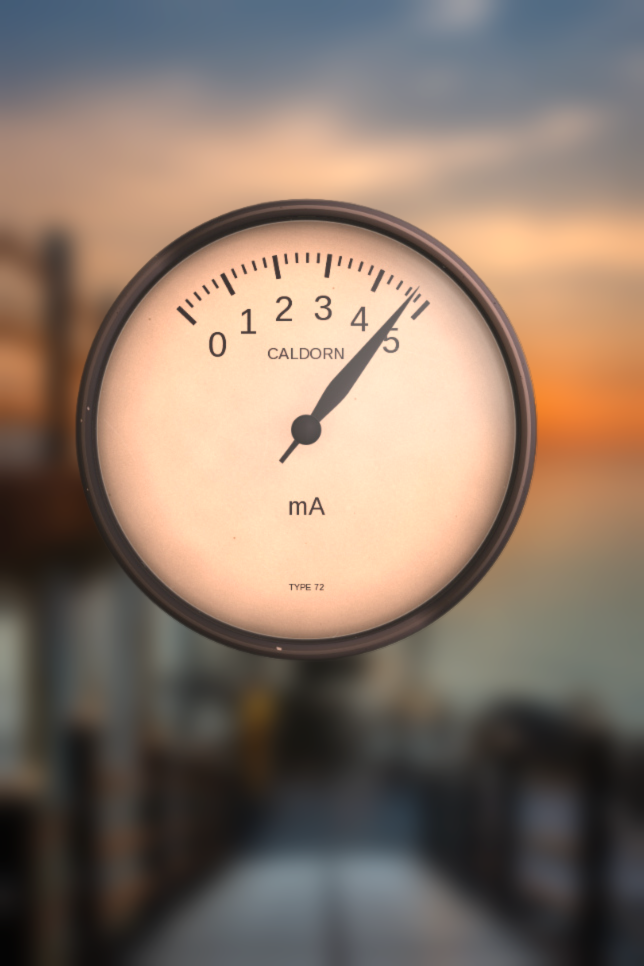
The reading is 4.7 mA
